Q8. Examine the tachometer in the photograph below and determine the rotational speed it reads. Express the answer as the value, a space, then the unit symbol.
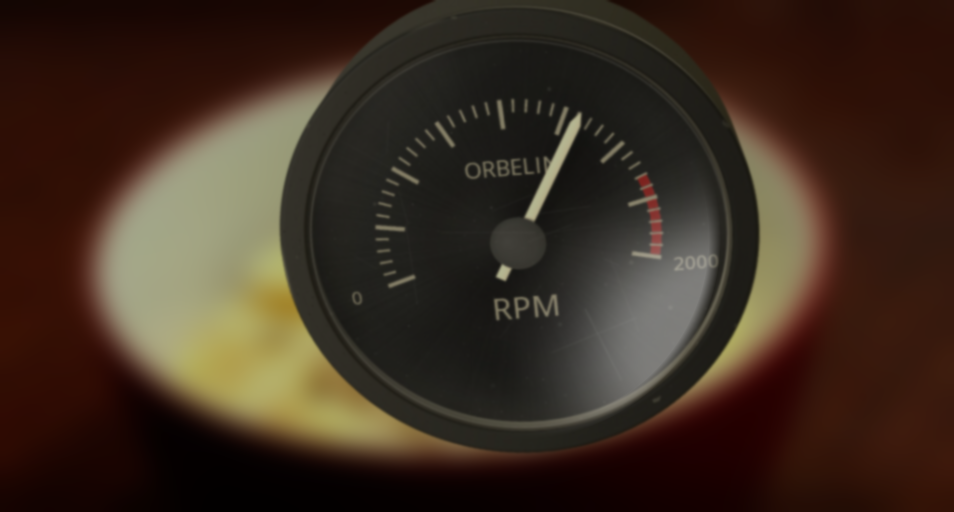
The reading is 1300 rpm
